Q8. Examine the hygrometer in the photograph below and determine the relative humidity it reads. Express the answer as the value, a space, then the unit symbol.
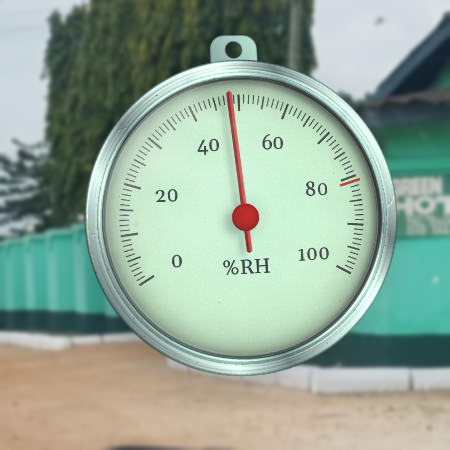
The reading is 48 %
